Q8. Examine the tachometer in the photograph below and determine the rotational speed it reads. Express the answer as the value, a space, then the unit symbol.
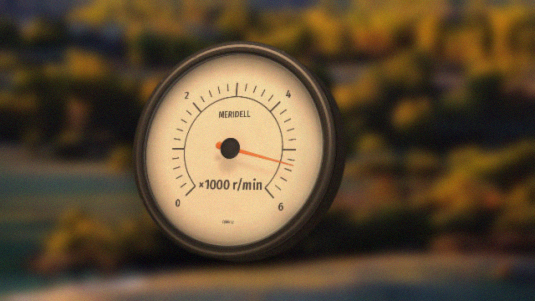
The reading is 5300 rpm
